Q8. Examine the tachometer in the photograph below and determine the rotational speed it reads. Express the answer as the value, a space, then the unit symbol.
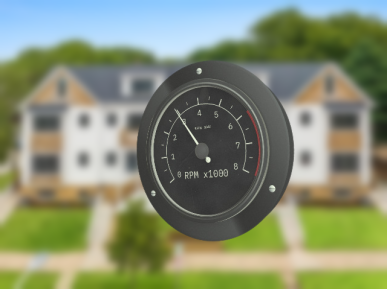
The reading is 3000 rpm
